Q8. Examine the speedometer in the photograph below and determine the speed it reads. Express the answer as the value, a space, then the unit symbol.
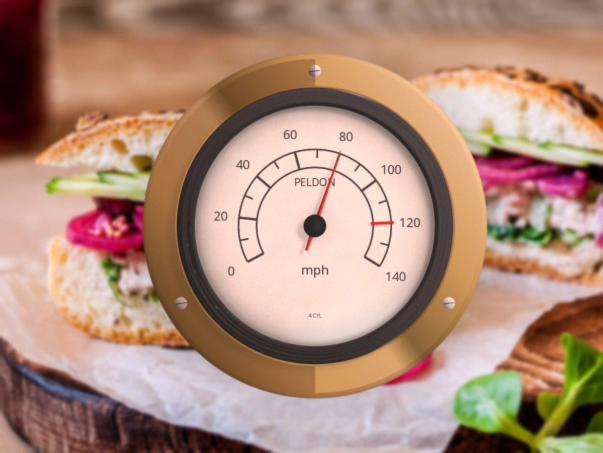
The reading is 80 mph
